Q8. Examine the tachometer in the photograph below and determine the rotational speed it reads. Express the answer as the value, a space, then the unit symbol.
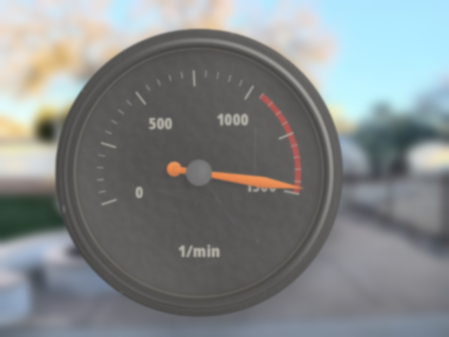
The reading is 1475 rpm
